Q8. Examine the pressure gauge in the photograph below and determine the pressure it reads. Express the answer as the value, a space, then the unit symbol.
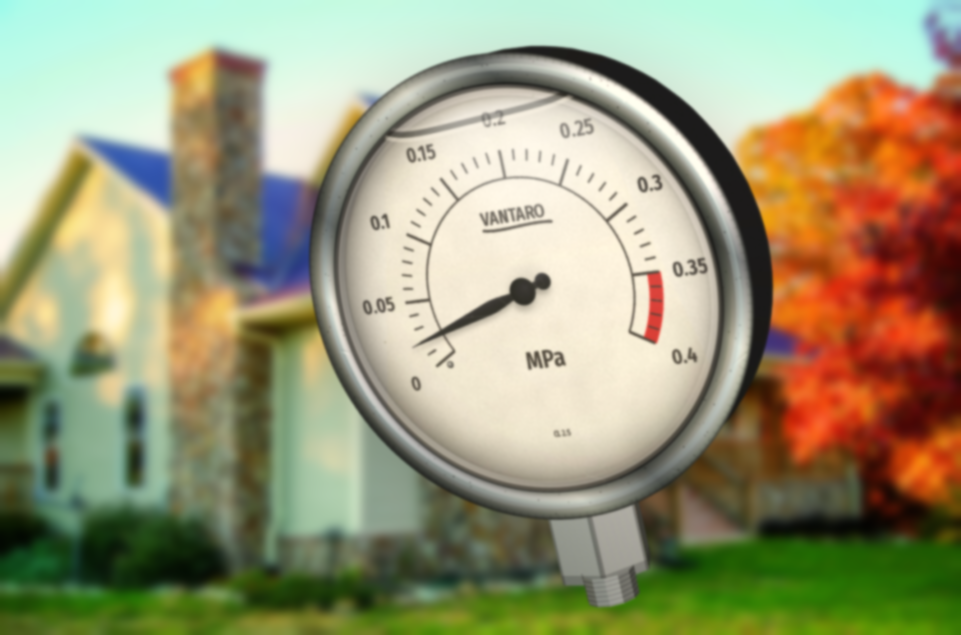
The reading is 0.02 MPa
